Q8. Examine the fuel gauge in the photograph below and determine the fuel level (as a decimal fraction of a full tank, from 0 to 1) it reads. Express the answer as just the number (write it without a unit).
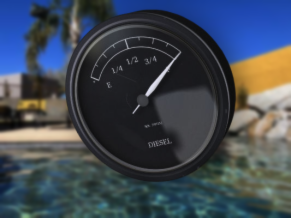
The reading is 1
